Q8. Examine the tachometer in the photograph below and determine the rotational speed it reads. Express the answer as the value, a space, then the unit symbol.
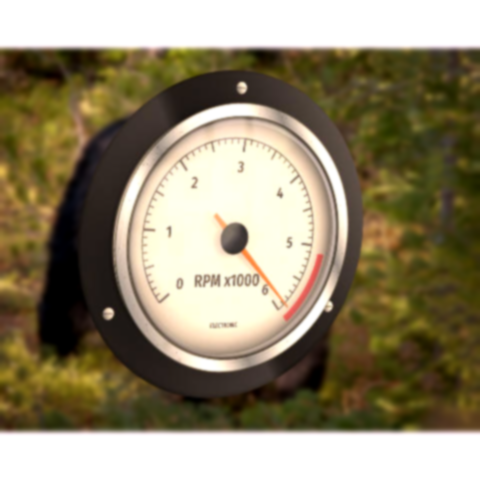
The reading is 5900 rpm
